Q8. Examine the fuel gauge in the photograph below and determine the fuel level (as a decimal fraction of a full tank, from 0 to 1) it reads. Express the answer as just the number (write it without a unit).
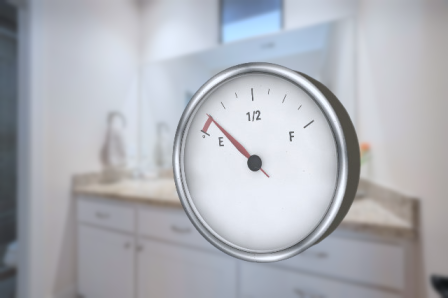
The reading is 0.125
